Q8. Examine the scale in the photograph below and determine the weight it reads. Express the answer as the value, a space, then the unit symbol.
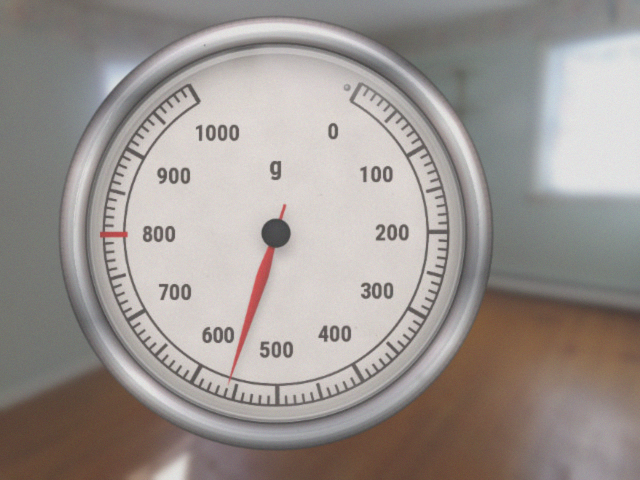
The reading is 560 g
